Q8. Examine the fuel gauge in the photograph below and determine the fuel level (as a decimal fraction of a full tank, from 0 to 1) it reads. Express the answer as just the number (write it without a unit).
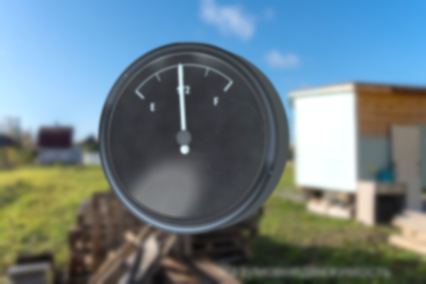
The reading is 0.5
